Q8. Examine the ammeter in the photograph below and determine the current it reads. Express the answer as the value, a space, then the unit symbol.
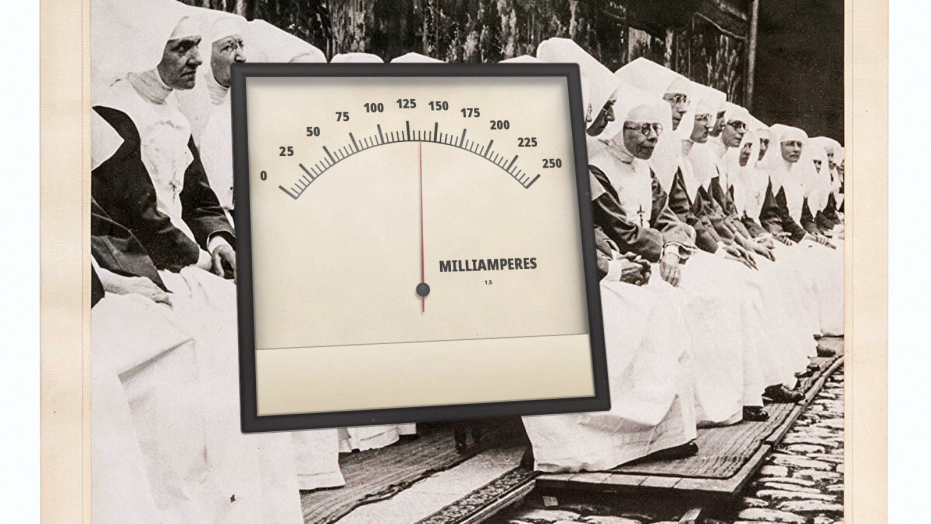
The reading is 135 mA
